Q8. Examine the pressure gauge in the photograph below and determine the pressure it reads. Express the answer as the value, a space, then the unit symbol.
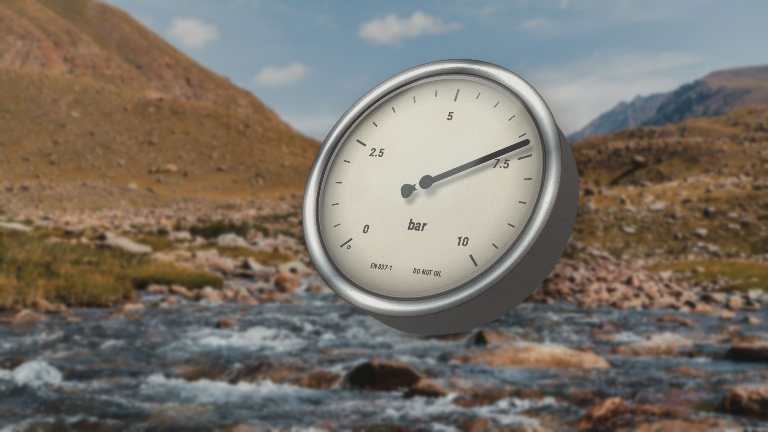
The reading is 7.25 bar
